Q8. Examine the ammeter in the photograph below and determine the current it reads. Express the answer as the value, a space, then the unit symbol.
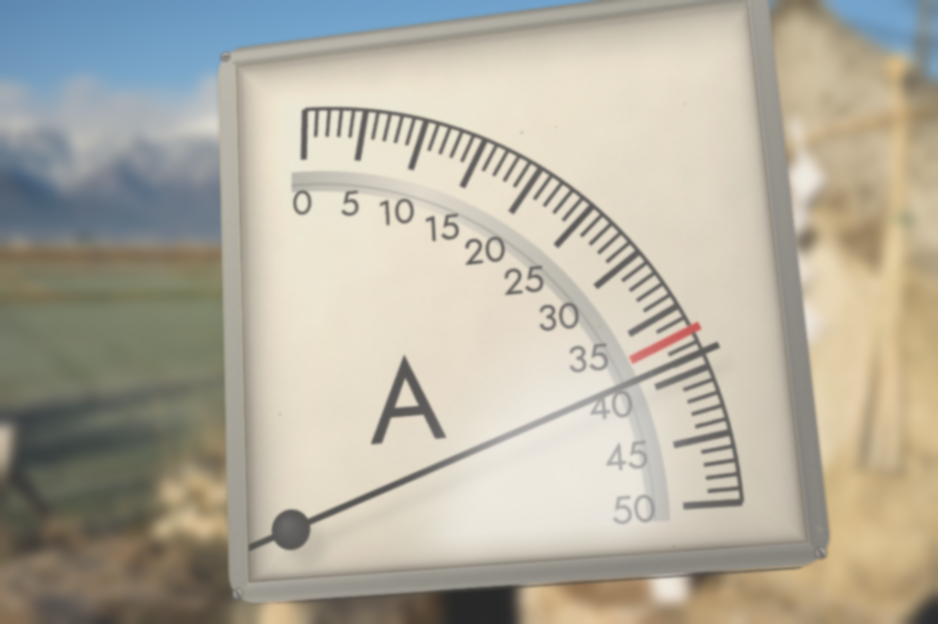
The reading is 39 A
